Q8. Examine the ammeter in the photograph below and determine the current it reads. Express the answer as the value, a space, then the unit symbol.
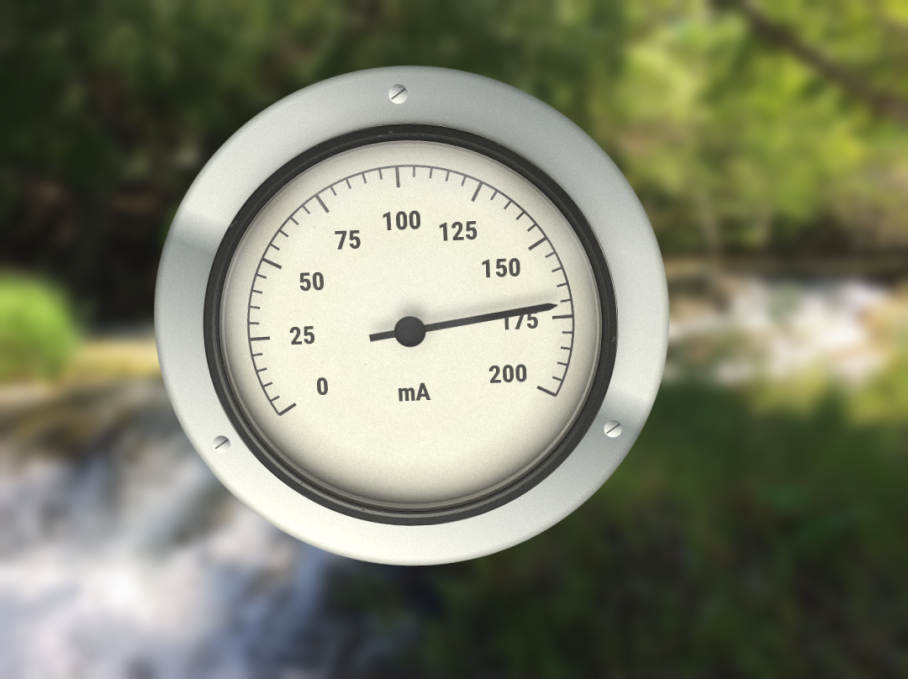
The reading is 170 mA
